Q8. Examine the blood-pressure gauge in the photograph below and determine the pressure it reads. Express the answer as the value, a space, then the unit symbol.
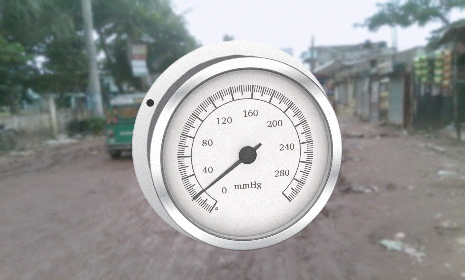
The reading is 20 mmHg
